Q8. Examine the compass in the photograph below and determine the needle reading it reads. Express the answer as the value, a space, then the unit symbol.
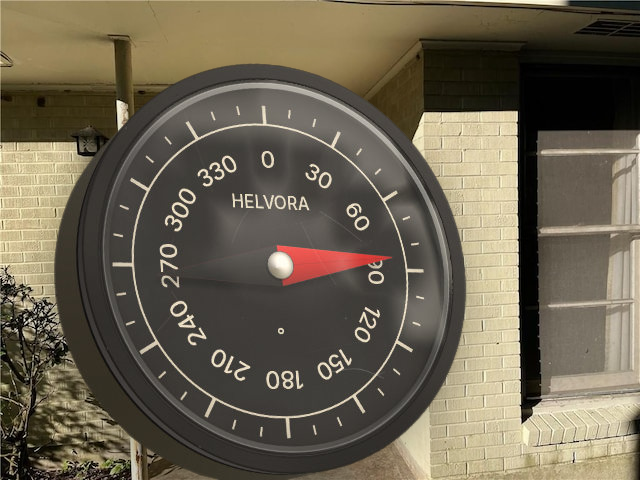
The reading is 85 °
